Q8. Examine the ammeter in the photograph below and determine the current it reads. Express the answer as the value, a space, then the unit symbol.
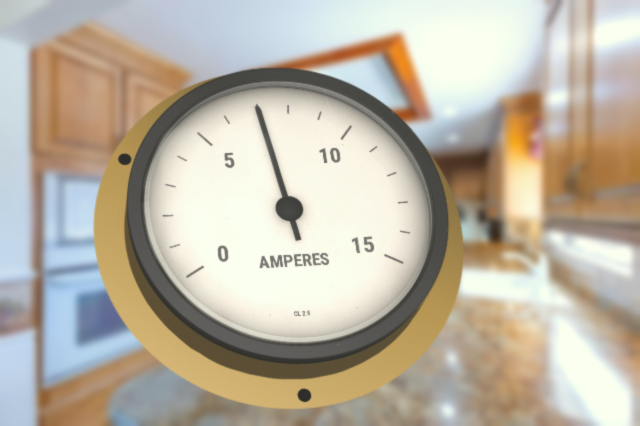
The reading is 7 A
